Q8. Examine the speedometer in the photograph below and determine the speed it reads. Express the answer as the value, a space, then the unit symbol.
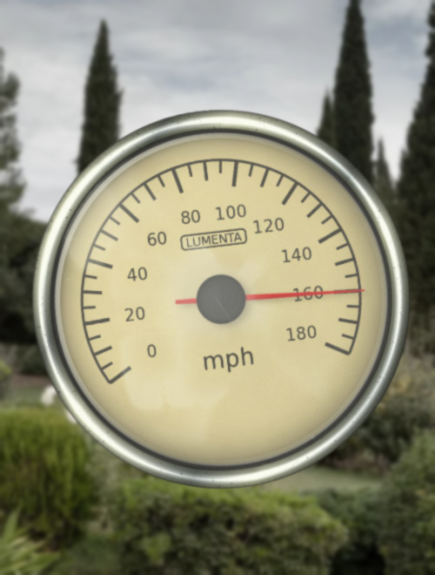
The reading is 160 mph
